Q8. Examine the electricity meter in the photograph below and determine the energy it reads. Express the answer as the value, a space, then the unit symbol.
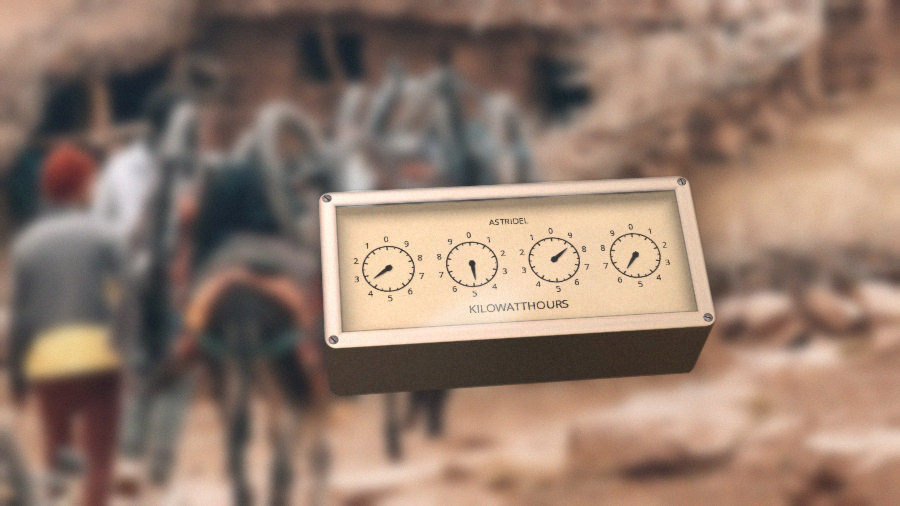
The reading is 3486 kWh
